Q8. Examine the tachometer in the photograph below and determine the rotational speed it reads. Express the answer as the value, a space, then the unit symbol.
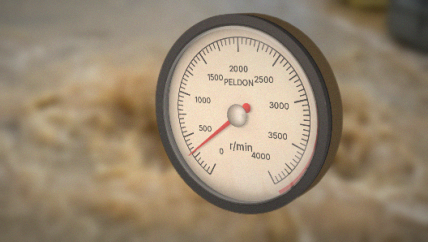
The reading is 300 rpm
